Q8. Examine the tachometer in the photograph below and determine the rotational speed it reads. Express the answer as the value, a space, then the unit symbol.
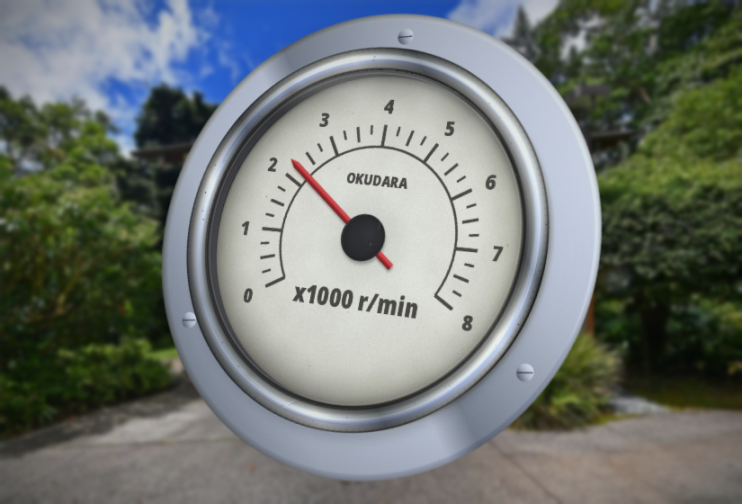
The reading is 2250 rpm
